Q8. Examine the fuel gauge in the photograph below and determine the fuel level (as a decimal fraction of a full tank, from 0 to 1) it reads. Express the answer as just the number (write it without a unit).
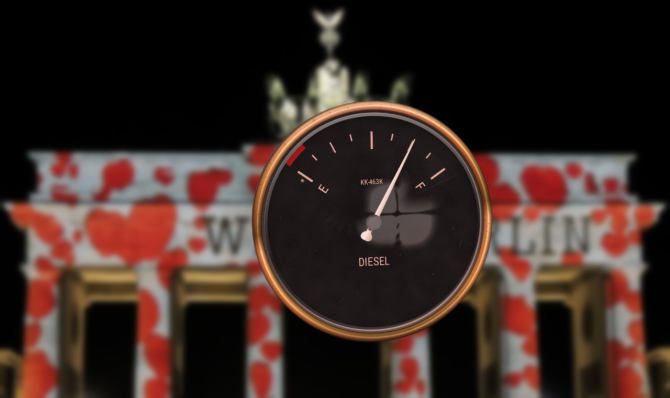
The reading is 0.75
